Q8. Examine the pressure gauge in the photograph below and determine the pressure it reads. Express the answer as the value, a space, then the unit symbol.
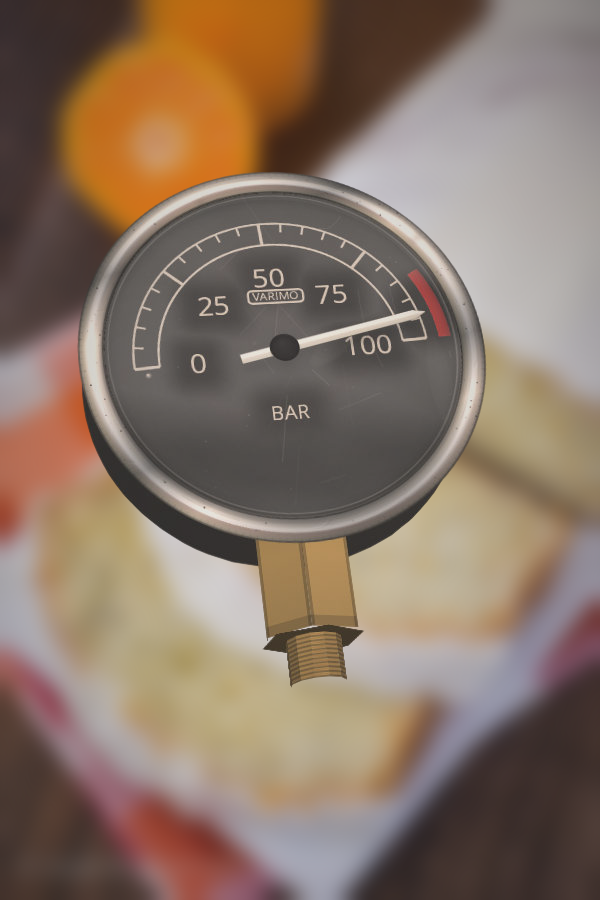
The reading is 95 bar
